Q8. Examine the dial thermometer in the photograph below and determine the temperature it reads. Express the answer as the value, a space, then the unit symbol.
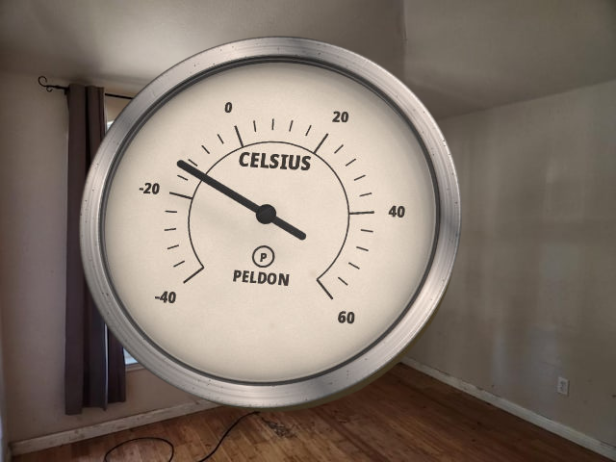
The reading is -14 °C
